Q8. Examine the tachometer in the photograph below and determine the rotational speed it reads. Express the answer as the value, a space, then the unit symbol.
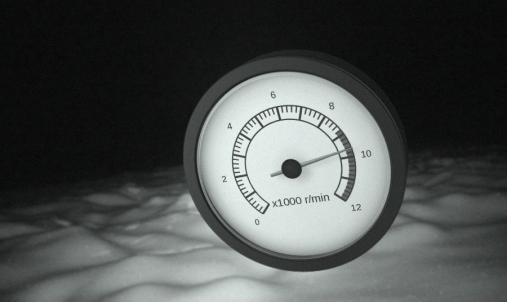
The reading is 9600 rpm
